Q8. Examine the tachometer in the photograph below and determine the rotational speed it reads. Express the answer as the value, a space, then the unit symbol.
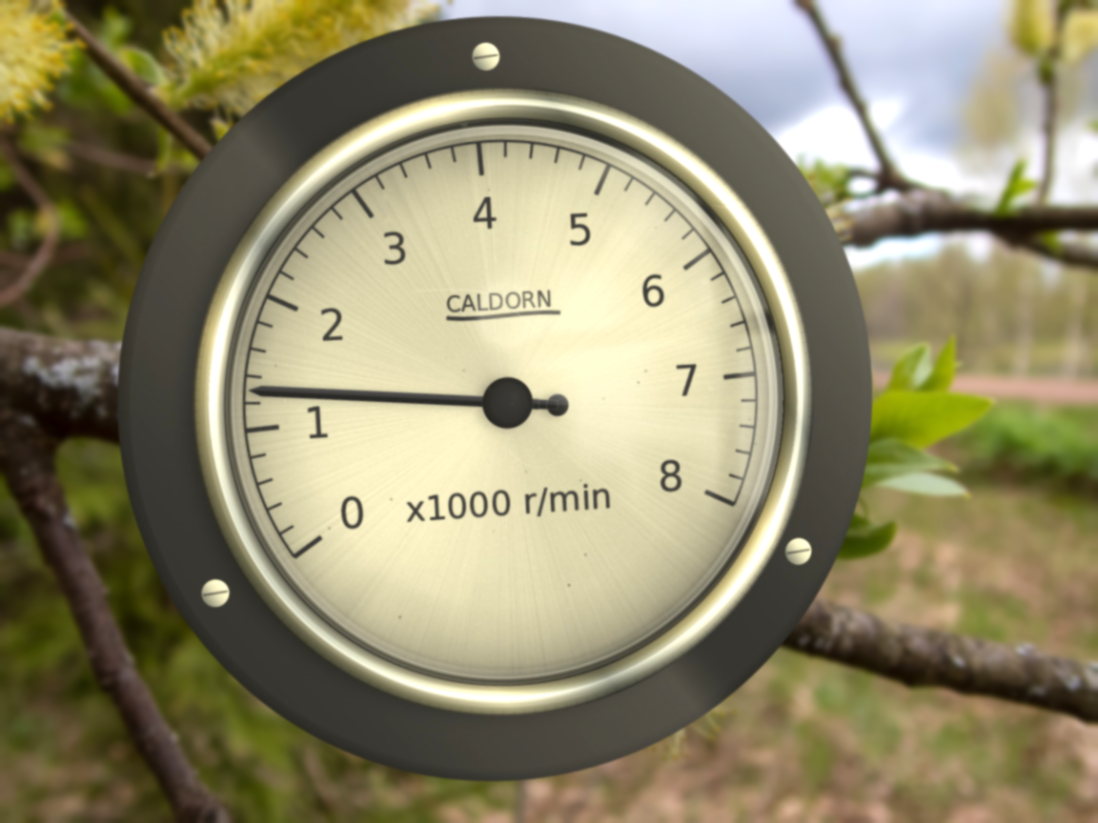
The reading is 1300 rpm
